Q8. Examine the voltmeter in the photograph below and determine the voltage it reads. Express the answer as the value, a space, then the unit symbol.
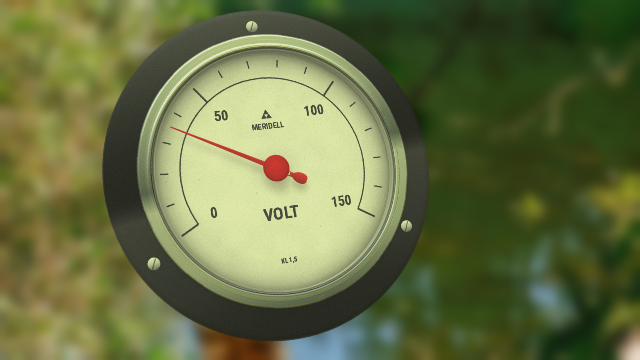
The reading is 35 V
